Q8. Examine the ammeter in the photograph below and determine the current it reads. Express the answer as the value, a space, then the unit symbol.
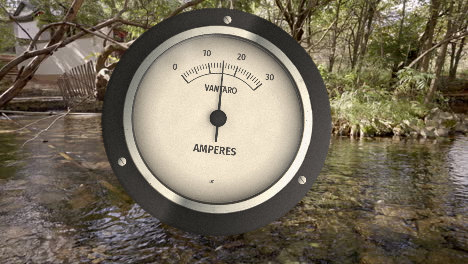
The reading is 15 A
